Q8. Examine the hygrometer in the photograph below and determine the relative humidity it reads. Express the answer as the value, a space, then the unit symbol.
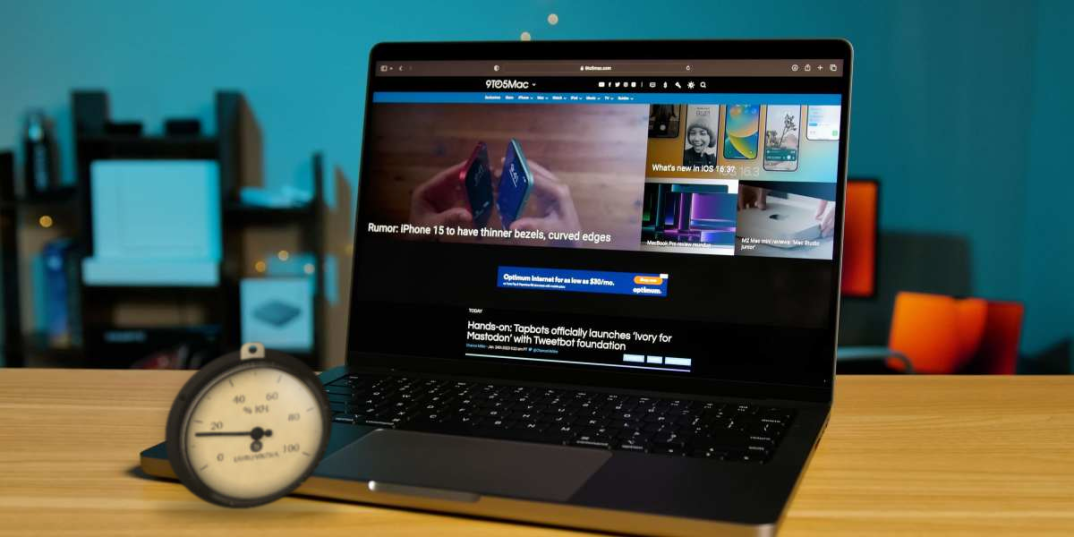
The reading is 15 %
